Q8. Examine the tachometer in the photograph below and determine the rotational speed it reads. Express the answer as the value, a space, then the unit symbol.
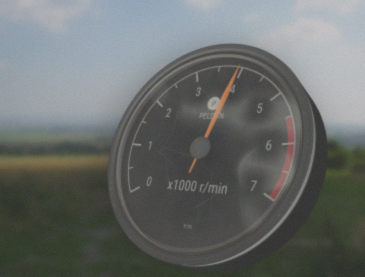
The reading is 4000 rpm
